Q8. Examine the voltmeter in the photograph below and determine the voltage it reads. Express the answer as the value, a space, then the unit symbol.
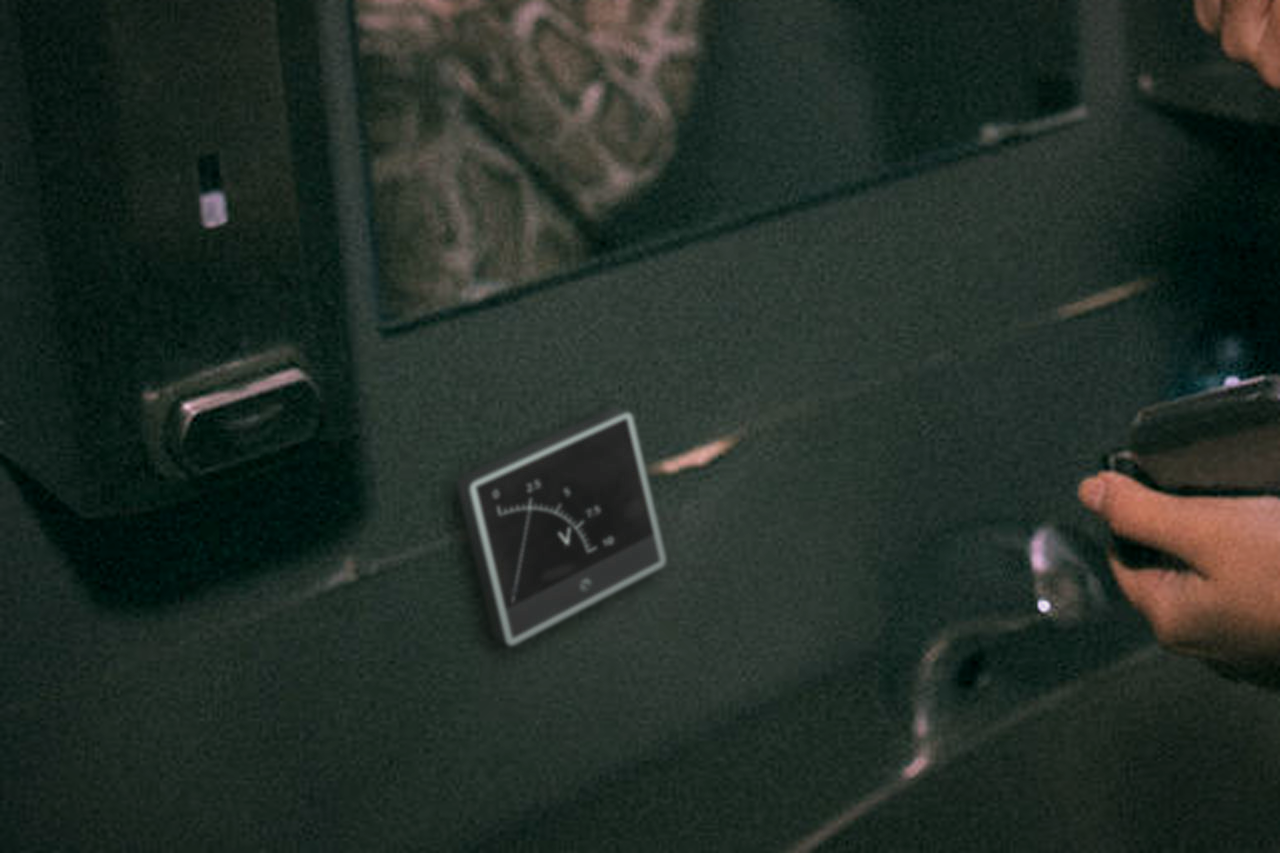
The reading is 2.5 V
